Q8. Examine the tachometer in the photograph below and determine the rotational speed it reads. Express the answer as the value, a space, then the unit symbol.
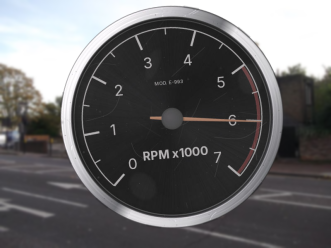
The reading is 6000 rpm
